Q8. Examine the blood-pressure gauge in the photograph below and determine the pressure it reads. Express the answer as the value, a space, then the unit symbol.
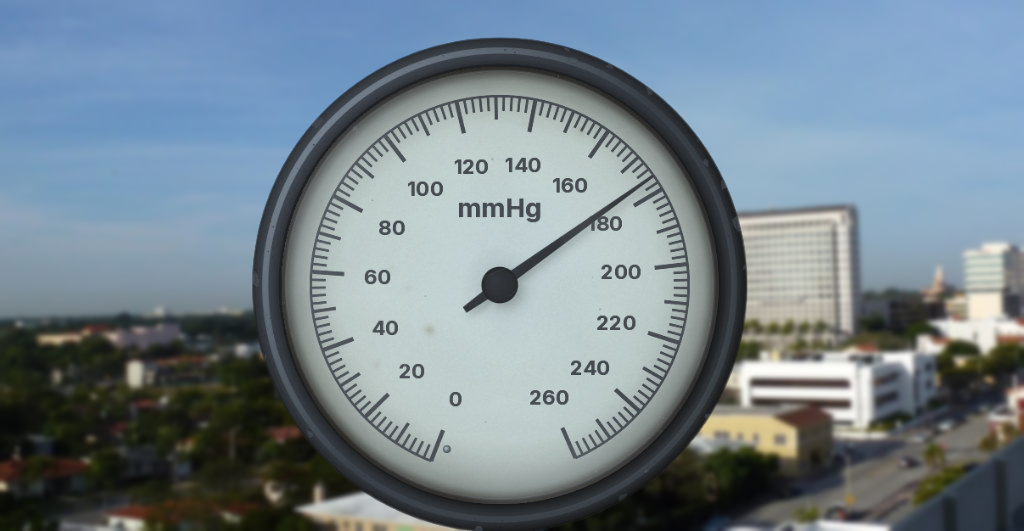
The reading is 176 mmHg
